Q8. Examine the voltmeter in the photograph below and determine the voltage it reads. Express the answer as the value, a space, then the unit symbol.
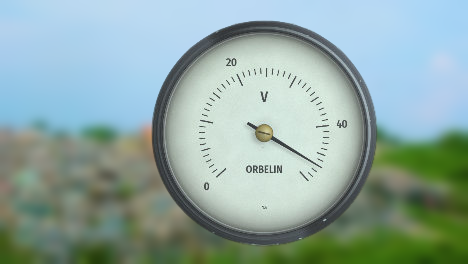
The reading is 47 V
